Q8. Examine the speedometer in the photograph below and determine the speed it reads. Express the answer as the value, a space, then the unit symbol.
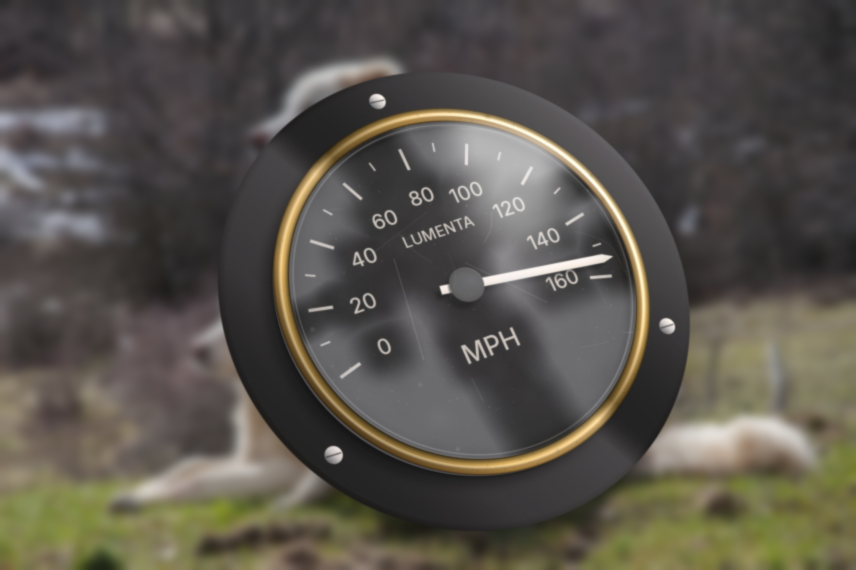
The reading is 155 mph
